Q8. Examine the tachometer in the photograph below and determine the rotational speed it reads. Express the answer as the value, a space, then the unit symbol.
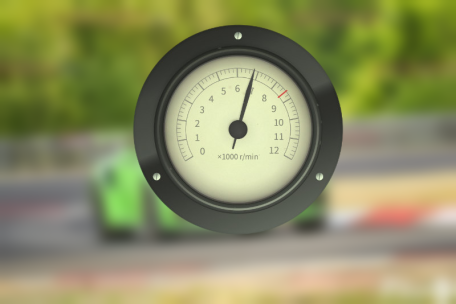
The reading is 6800 rpm
